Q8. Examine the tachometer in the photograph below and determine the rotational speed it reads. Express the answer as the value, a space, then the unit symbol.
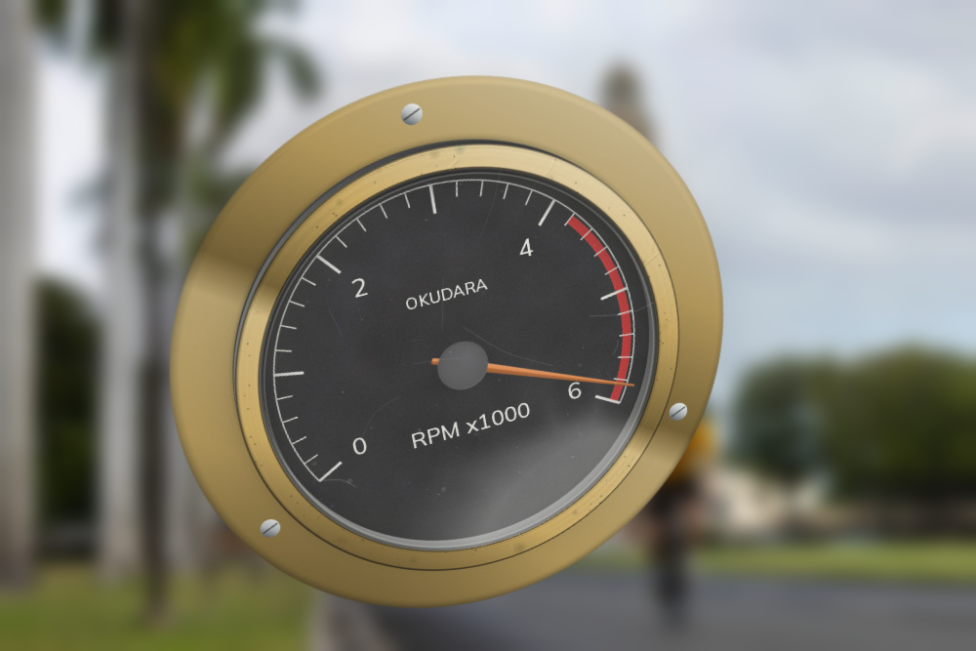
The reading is 5800 rpm
